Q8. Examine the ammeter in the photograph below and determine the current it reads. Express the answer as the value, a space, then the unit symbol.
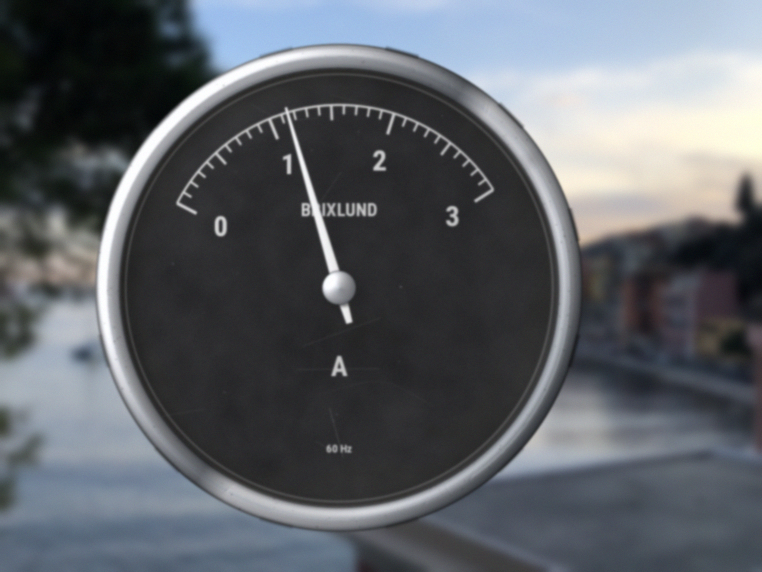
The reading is 1.15 A
